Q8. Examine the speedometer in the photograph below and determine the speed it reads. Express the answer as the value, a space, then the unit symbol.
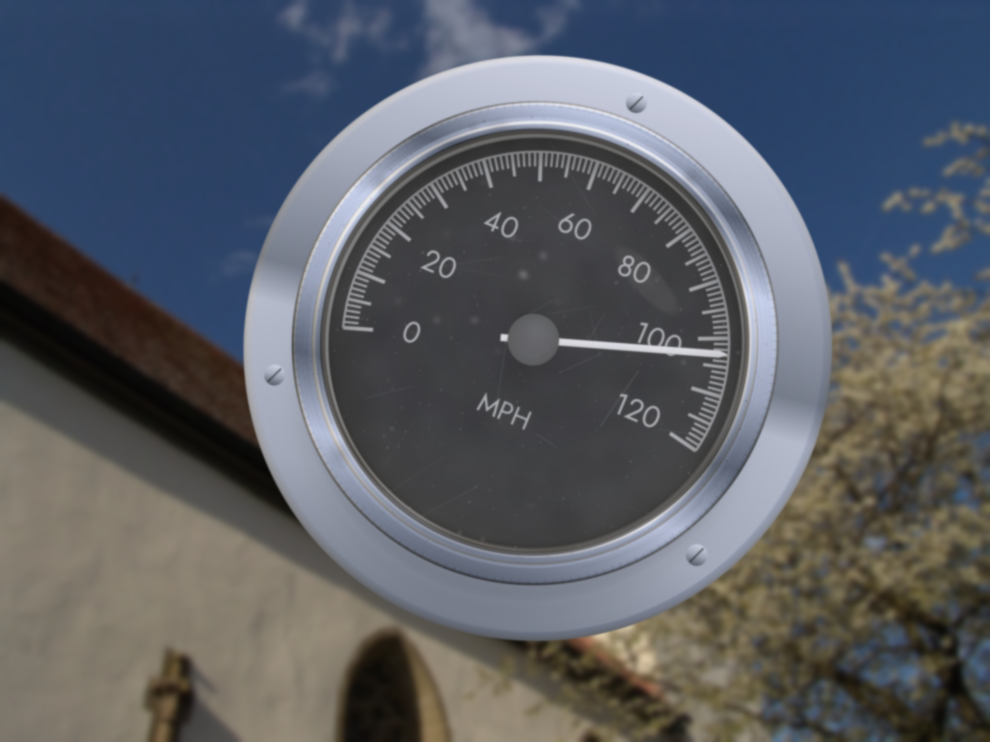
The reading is 103 mph
